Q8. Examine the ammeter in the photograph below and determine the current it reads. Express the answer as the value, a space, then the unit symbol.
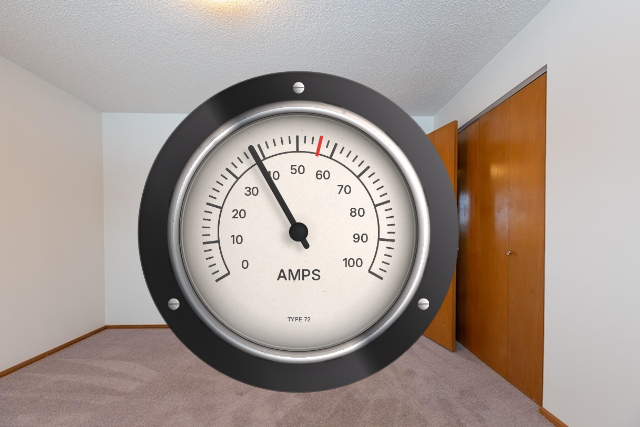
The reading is 38 A
